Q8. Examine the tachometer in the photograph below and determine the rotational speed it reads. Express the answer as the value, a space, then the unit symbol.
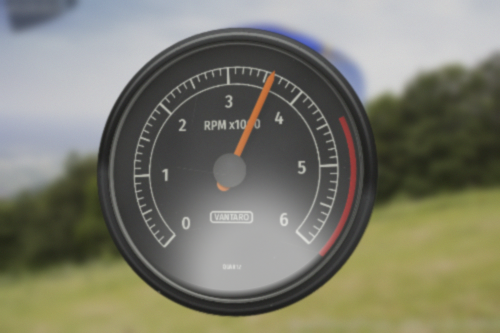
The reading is 3600 rpm
